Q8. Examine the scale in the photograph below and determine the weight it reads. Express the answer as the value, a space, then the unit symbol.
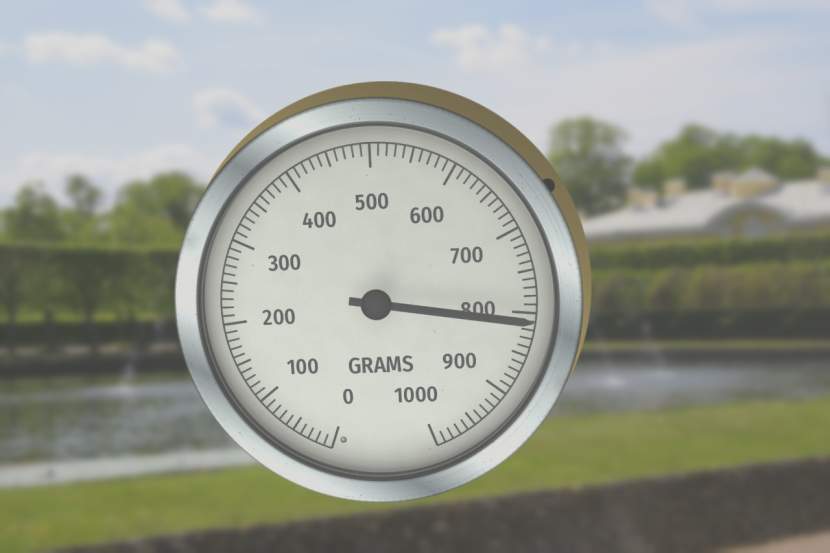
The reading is 810 g
